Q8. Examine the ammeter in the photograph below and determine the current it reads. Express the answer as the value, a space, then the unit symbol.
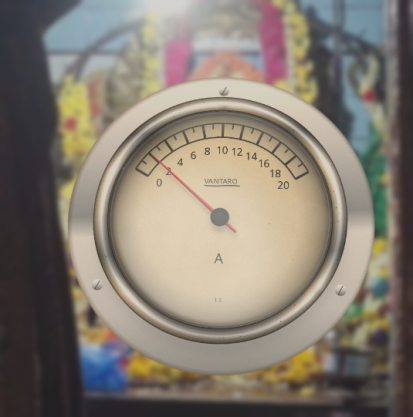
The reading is 2 A
